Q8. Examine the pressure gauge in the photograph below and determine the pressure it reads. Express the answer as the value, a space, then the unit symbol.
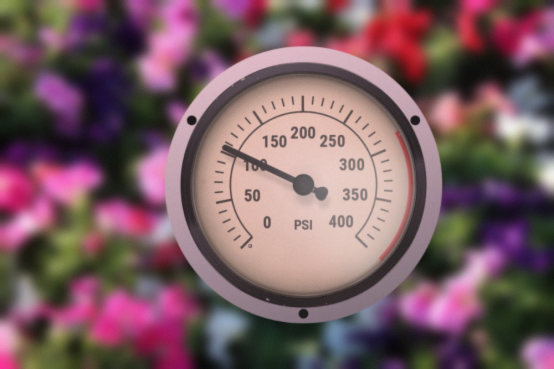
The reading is 105 psi
